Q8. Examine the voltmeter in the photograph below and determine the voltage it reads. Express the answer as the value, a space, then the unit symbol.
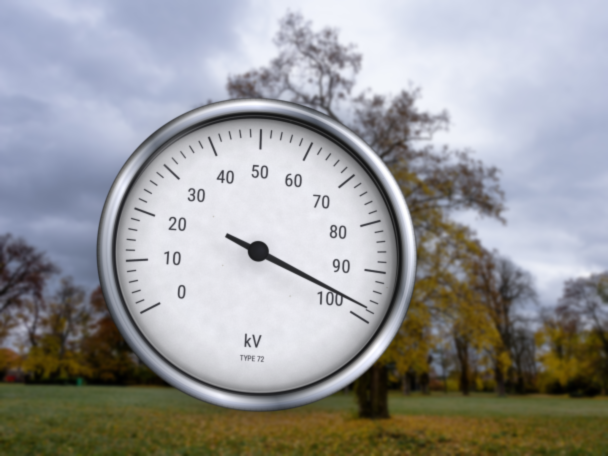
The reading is 98 kV
